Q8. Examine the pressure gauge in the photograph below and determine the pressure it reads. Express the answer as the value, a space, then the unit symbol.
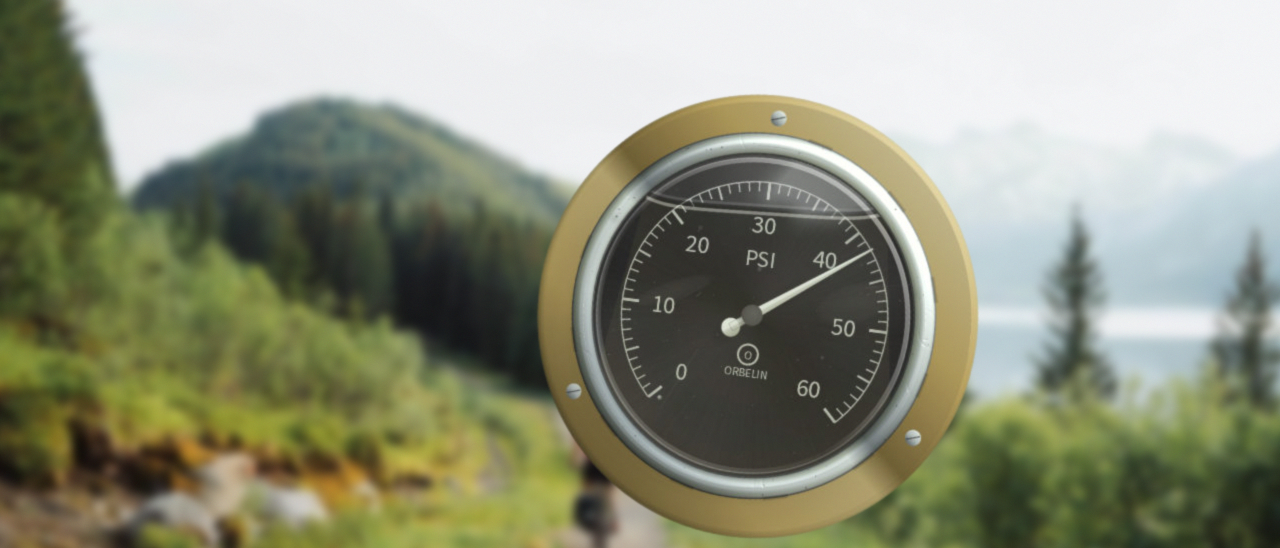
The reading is 42 psi
